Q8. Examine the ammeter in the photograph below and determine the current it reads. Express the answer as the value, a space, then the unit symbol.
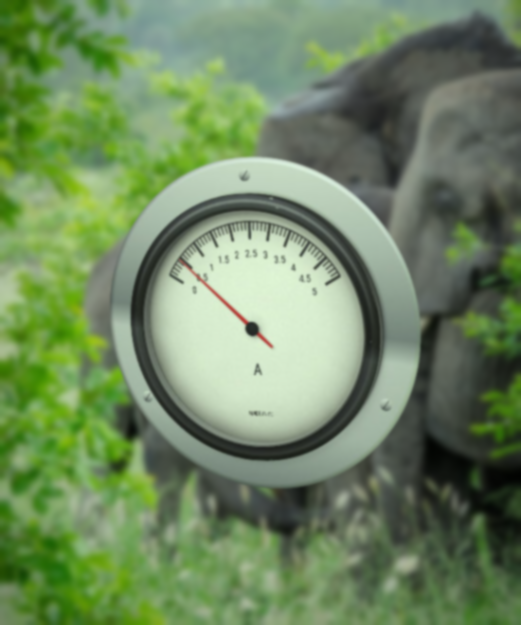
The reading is 0.5 A
